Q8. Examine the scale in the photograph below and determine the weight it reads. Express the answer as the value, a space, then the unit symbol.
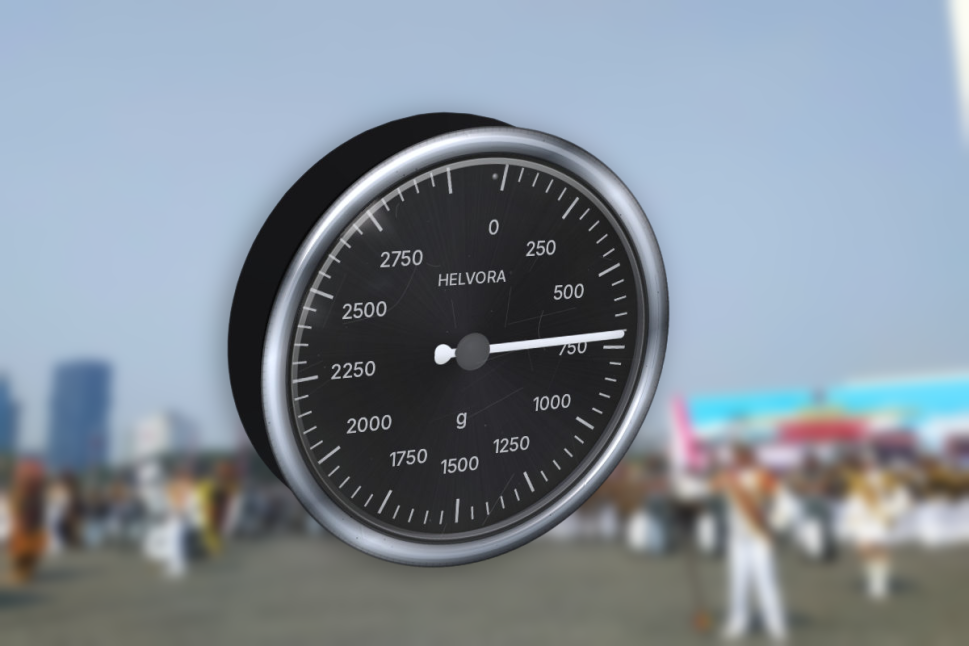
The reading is 700 g
